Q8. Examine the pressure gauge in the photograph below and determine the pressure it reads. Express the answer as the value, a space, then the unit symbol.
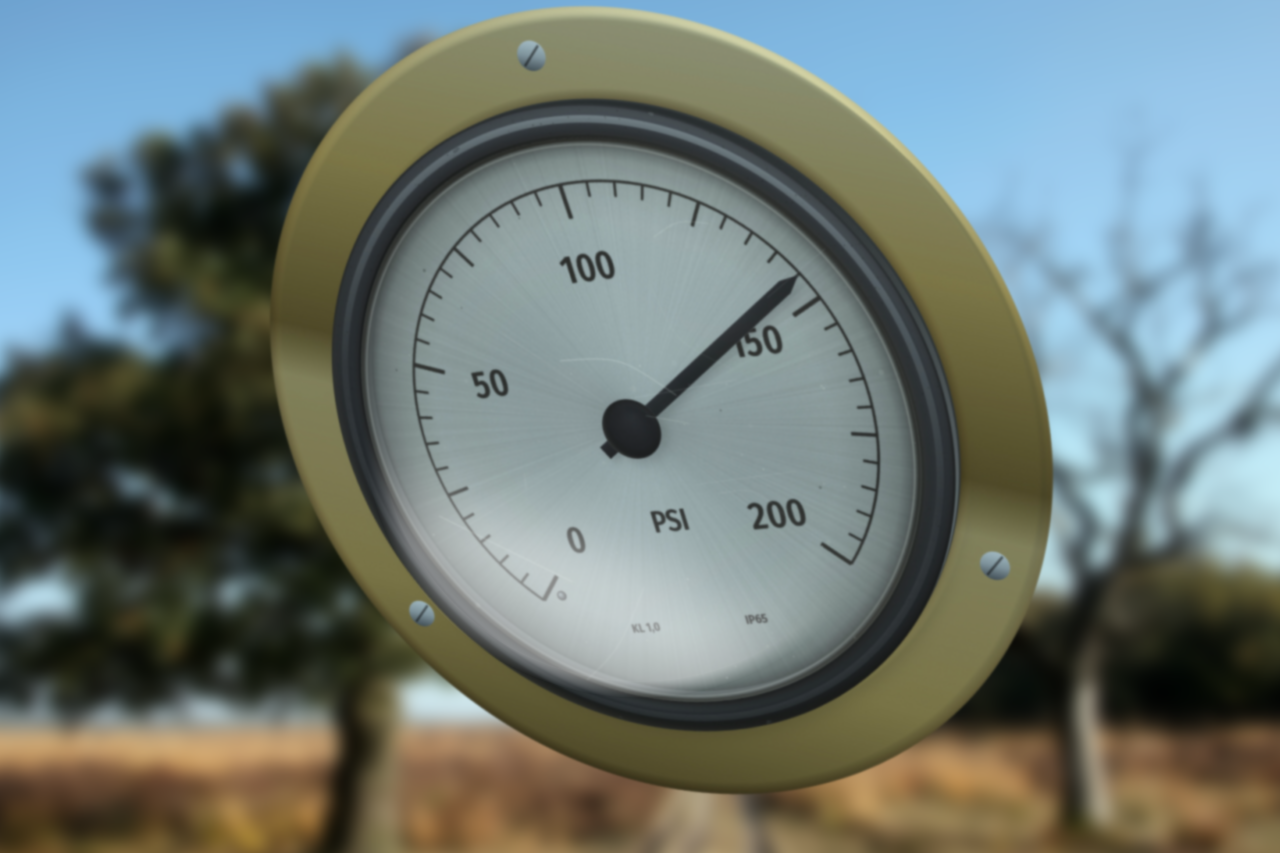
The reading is 145 psi
